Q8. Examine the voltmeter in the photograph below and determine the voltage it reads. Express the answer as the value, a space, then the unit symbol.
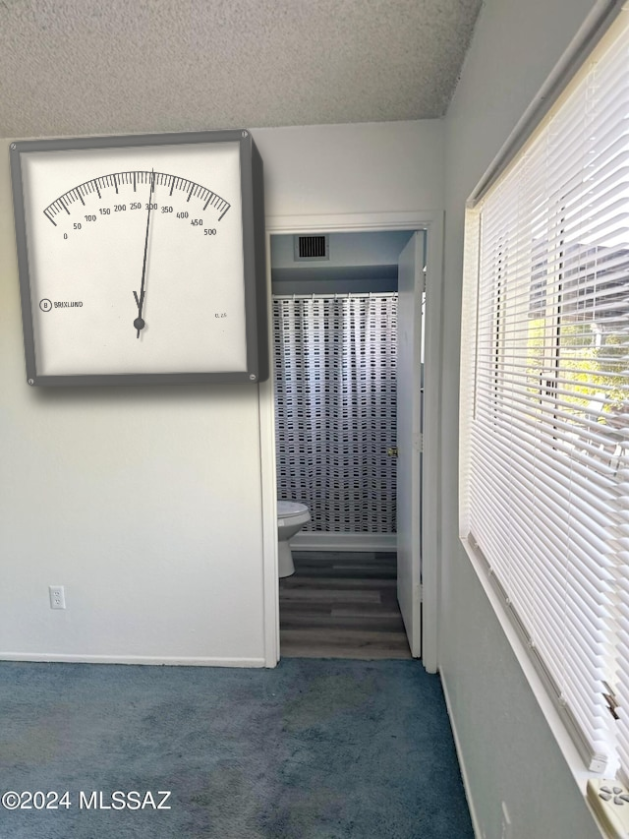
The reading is 300 V
